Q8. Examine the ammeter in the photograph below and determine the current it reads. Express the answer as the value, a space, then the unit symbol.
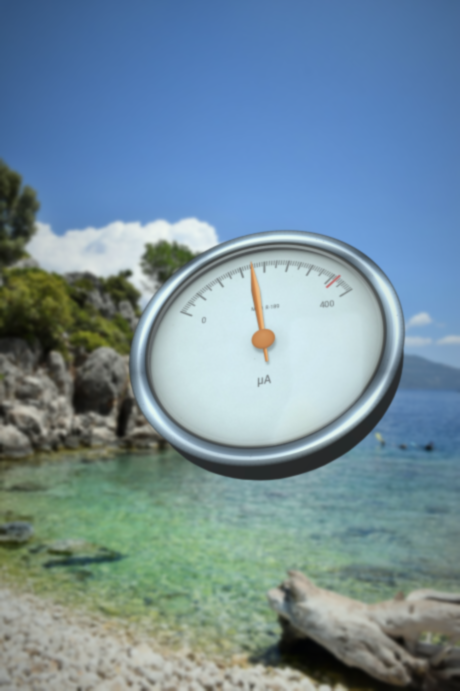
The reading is 175 µA
